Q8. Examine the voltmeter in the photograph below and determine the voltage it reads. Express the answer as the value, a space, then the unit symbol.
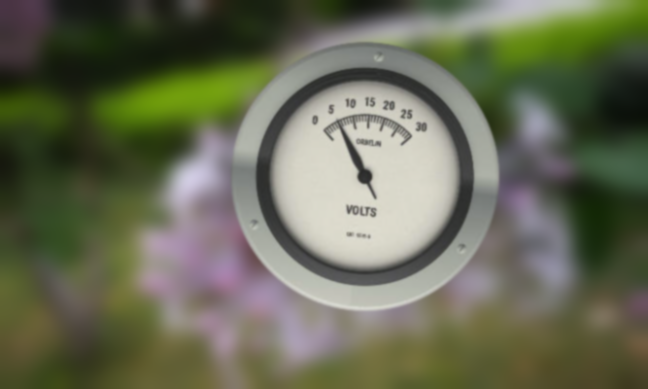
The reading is 5 V
